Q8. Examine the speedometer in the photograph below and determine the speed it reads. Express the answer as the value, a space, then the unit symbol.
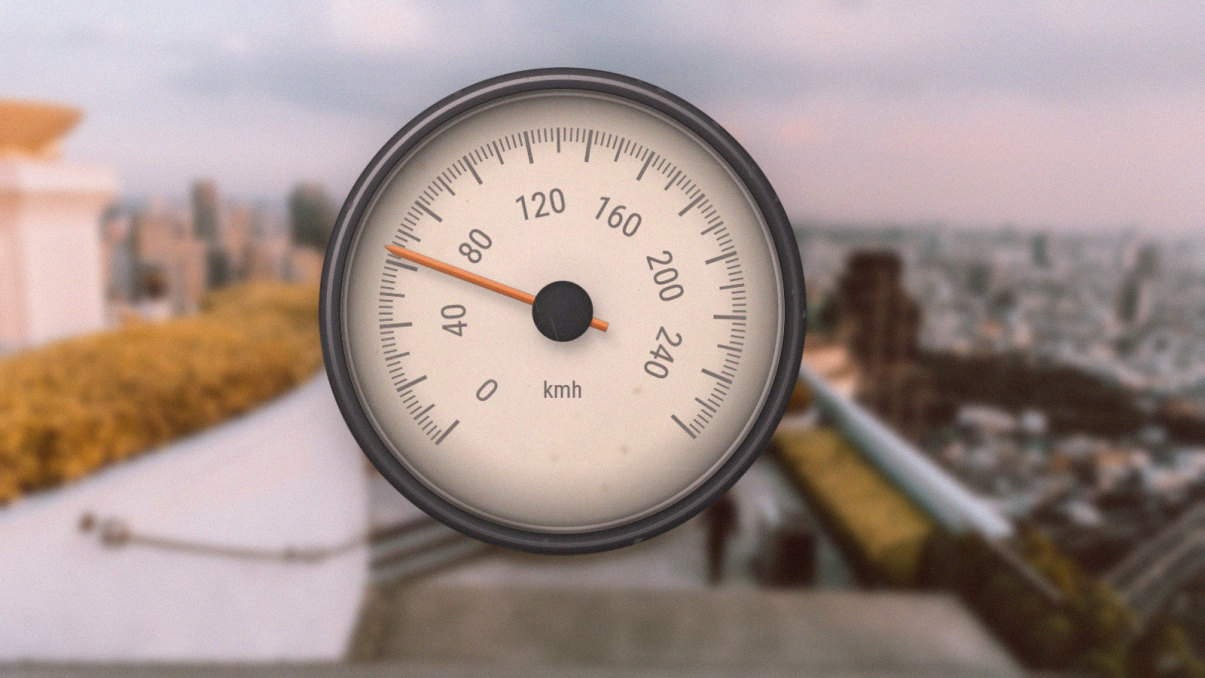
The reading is 64 km/h
